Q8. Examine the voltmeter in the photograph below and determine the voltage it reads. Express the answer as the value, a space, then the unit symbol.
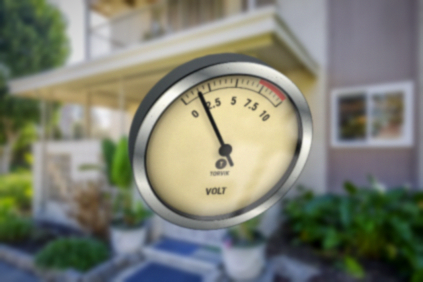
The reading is 1.5 V
